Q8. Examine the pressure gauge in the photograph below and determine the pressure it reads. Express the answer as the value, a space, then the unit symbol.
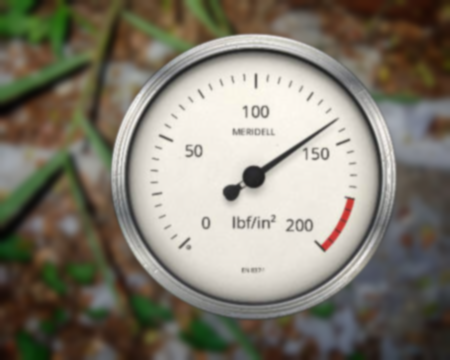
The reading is 140 psi
